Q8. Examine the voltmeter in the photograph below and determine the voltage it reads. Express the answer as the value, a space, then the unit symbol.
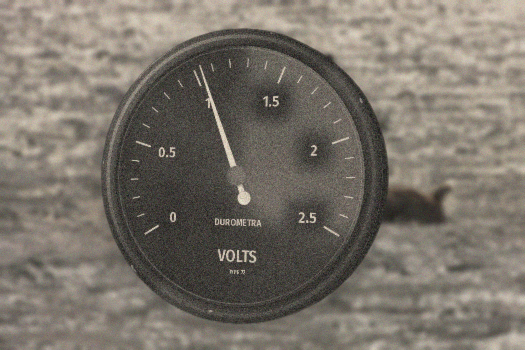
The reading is 1.05 V
